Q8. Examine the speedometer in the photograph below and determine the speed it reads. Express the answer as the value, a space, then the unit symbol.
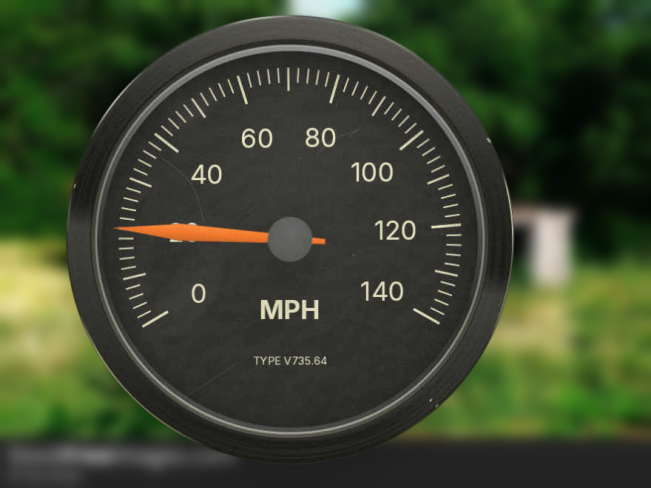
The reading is 20 mph
